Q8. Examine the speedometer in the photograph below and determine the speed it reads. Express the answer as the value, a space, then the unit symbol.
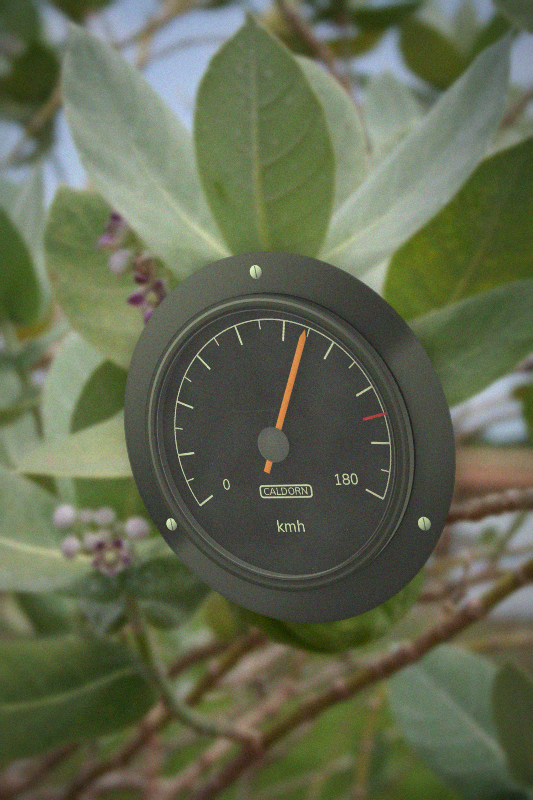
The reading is 110 km/h
